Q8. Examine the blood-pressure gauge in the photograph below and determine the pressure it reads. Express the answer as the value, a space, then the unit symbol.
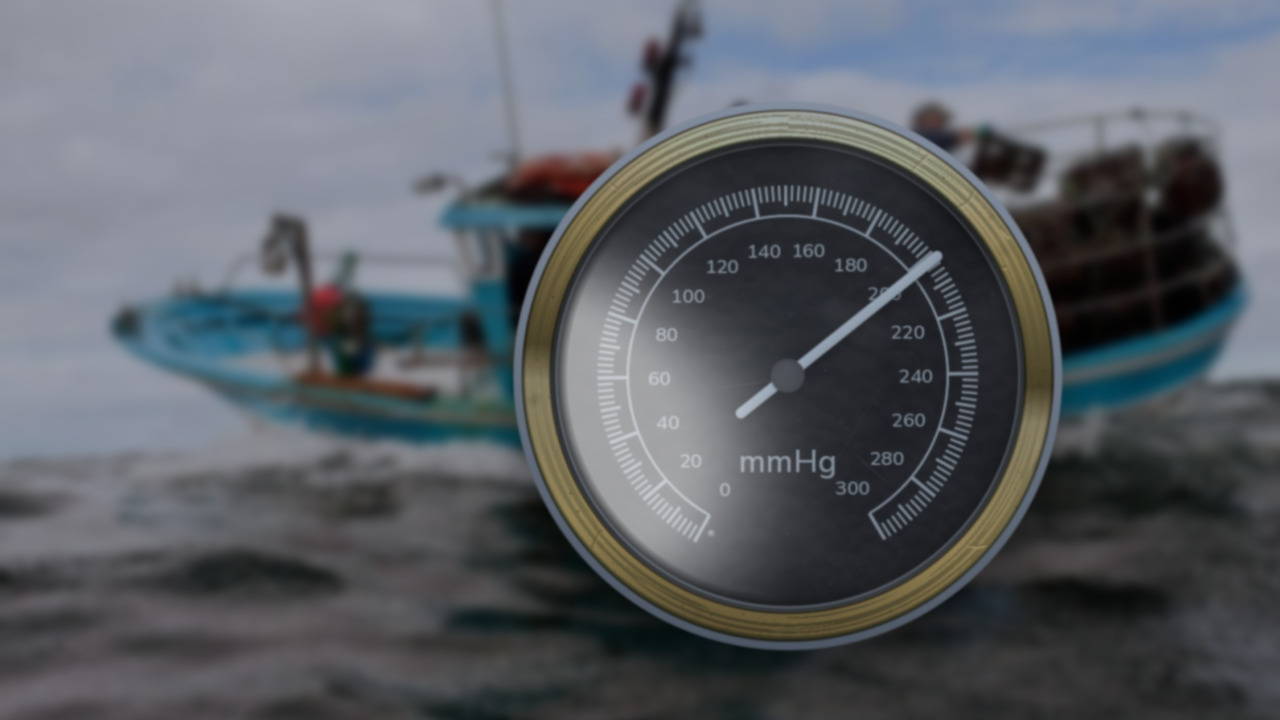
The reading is 202 mmHg
